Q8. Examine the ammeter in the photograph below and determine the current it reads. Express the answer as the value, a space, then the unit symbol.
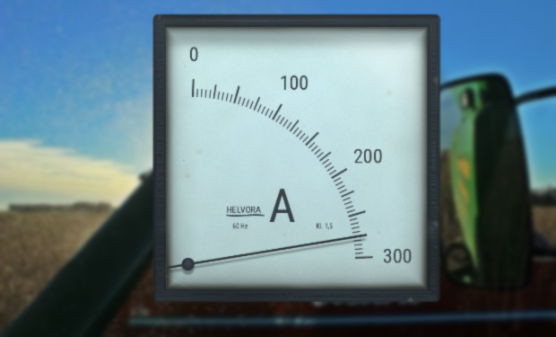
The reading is 275 A
